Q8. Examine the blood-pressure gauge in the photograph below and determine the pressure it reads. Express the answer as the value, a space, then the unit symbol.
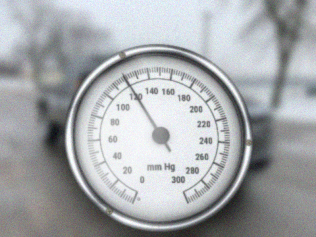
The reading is 120 mmHg
